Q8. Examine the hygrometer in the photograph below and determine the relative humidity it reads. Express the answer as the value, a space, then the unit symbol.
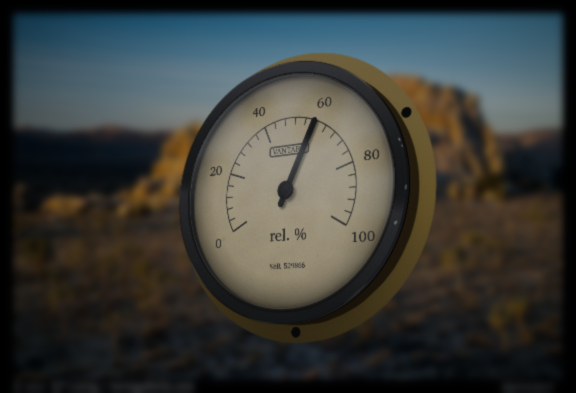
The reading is 60 %
